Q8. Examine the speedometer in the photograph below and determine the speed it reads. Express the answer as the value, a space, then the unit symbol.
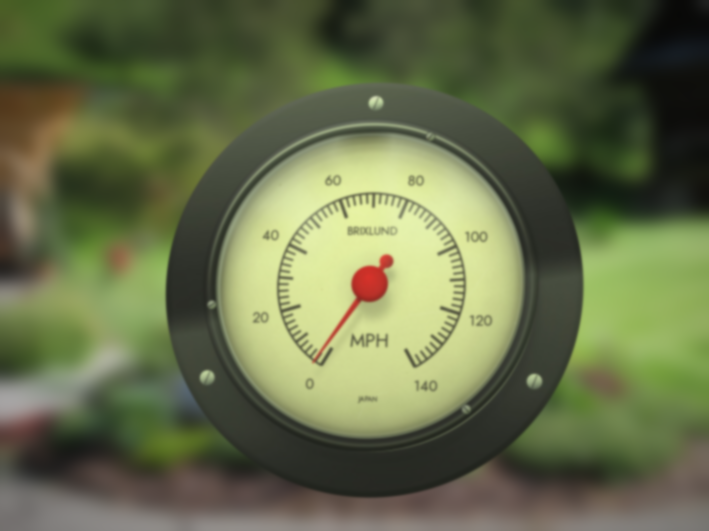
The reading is 2 mph
